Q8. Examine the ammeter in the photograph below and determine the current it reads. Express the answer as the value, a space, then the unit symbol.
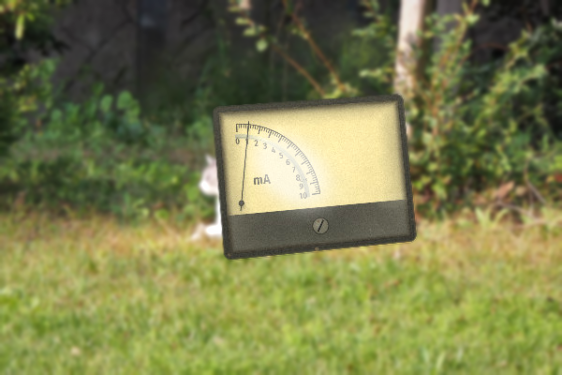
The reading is 1 mA
